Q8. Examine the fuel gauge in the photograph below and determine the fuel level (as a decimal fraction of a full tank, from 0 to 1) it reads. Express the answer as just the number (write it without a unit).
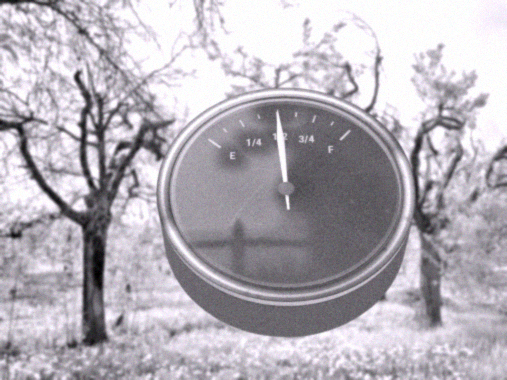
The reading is 0.5
